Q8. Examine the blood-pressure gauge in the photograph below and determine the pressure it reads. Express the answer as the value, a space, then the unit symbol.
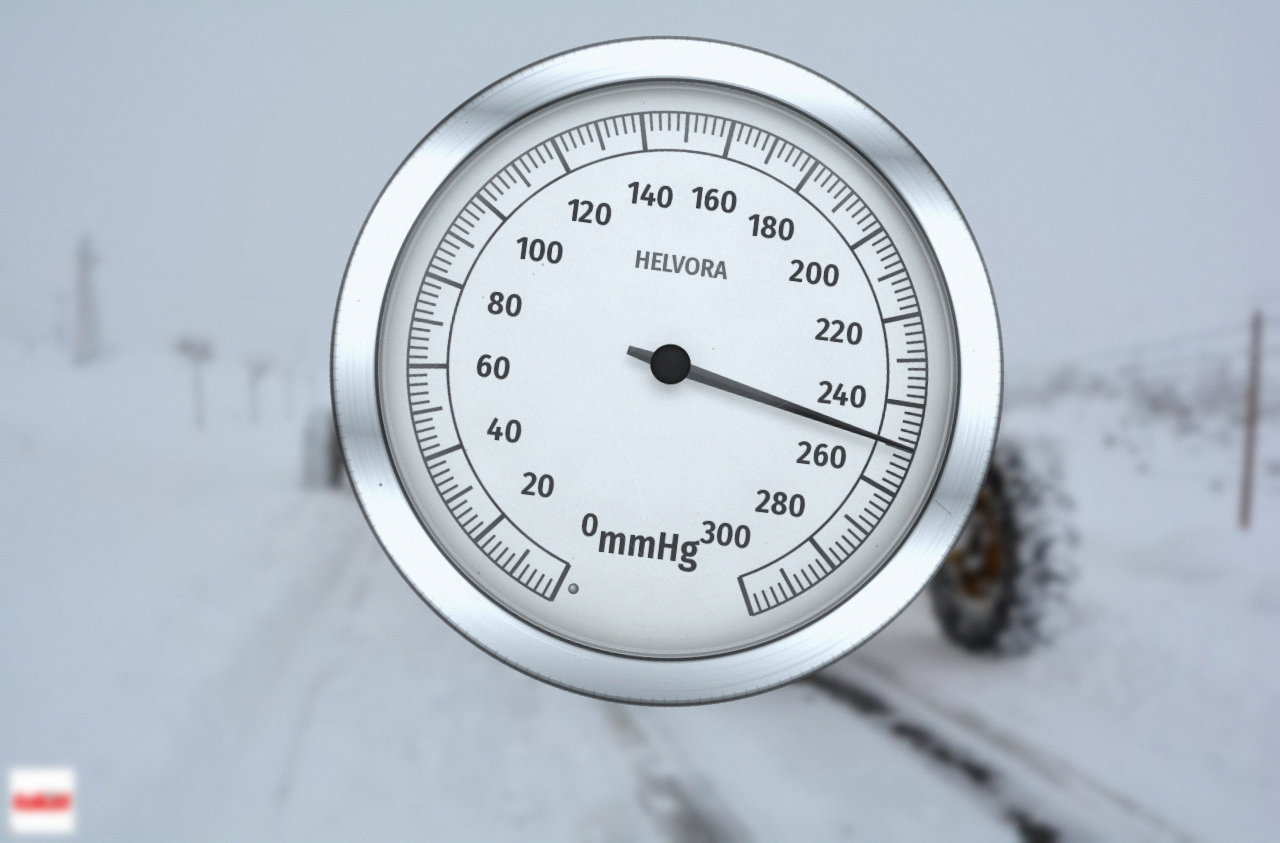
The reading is 250 mmHg
